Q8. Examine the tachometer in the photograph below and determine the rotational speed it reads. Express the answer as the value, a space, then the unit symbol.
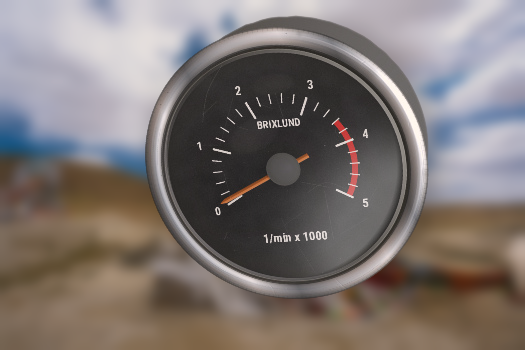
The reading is 100 rpm
